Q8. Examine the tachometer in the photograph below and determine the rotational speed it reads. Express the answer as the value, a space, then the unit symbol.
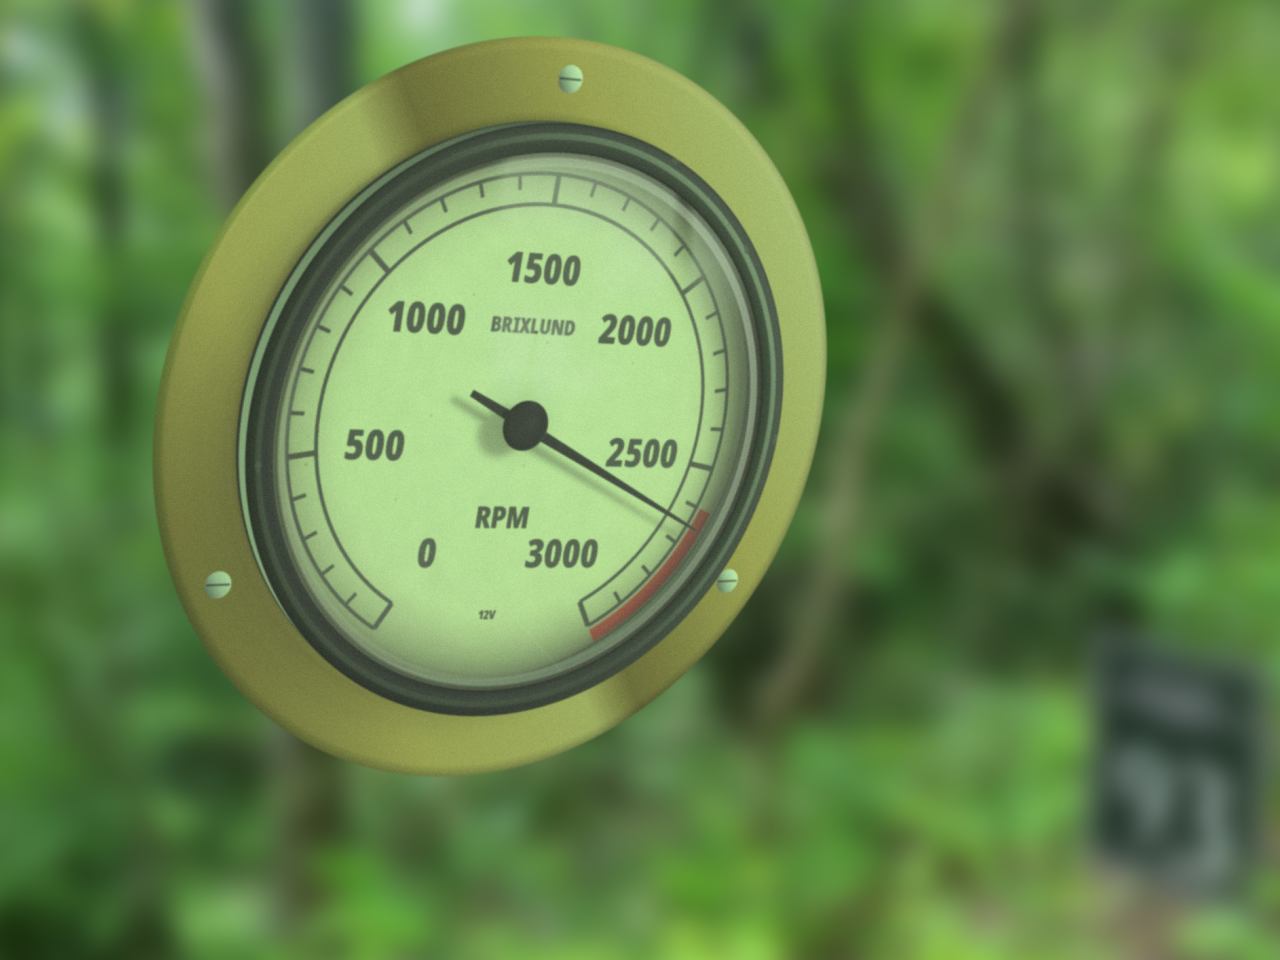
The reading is 2650 rpm
